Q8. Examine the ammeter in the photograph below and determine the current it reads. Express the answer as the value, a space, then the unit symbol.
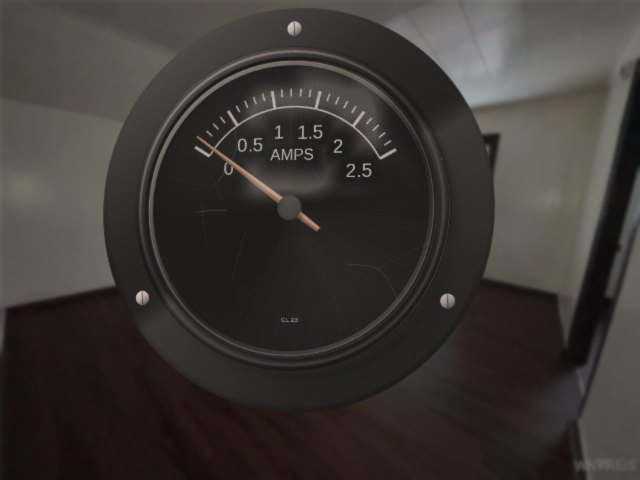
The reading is 0.1 A
